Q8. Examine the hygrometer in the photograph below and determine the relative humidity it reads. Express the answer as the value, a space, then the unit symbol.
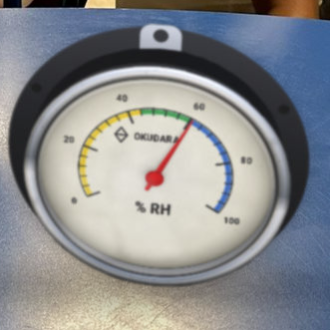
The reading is 60 %
